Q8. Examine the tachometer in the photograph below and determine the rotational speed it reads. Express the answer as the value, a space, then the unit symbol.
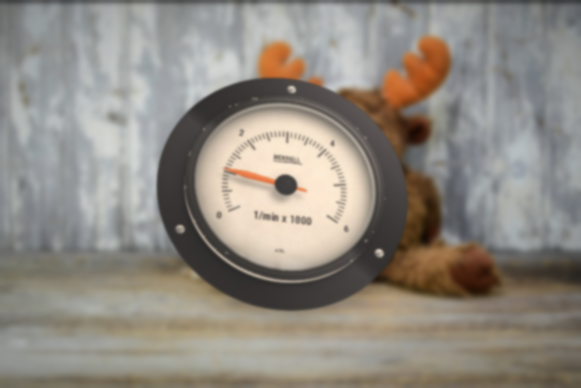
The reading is 1000 rpm
